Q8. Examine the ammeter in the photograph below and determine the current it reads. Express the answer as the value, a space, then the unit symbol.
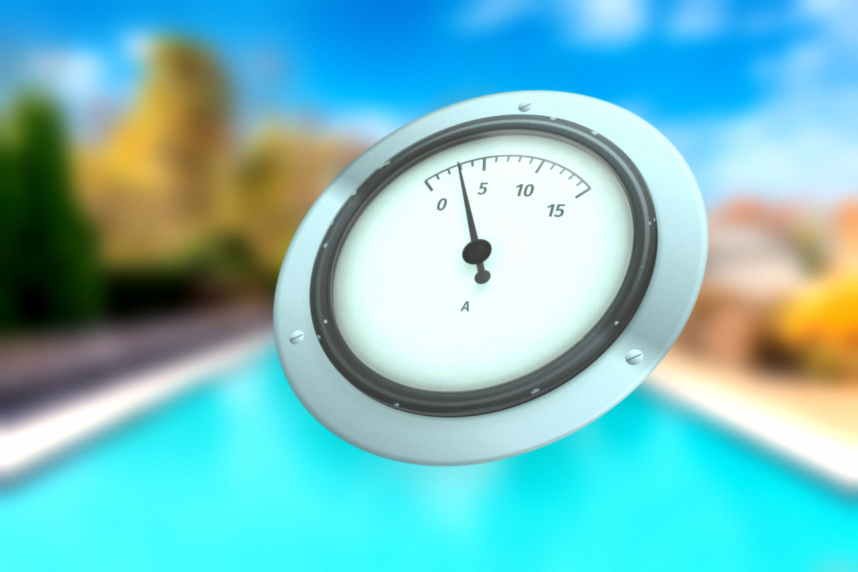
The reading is 3 A
